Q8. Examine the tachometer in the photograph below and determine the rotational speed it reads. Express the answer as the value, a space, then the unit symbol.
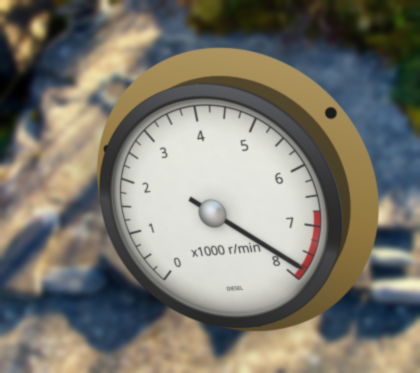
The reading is 7750 rpm
